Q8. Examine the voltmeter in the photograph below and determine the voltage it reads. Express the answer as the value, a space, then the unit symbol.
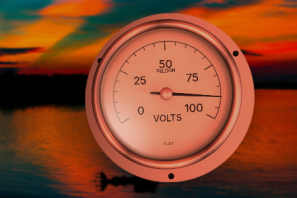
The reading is 90 V
